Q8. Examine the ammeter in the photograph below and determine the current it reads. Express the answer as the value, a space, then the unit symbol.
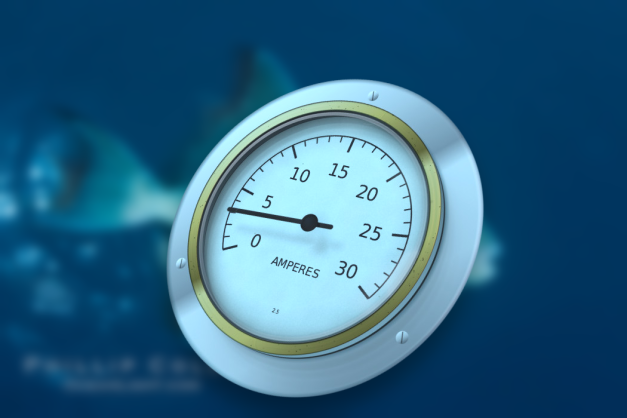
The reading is 3 A
